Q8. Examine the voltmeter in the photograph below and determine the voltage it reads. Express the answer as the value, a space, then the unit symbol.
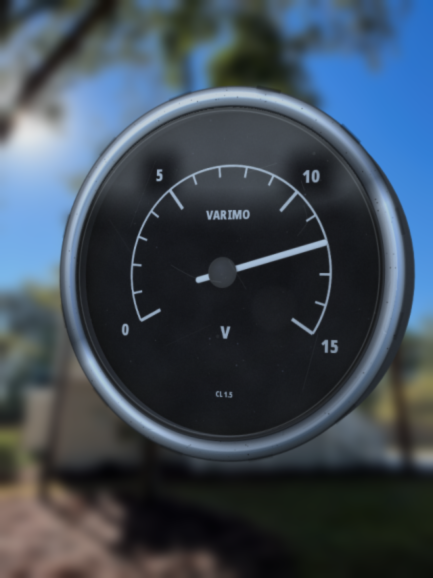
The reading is 12 V
